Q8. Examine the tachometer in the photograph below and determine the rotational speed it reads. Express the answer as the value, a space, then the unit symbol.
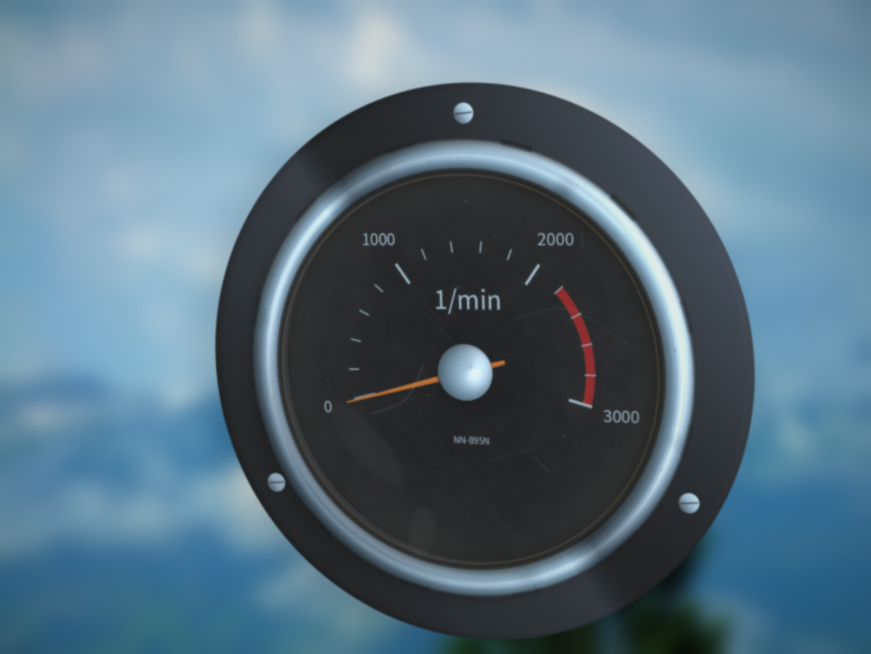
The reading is 0 rpm
